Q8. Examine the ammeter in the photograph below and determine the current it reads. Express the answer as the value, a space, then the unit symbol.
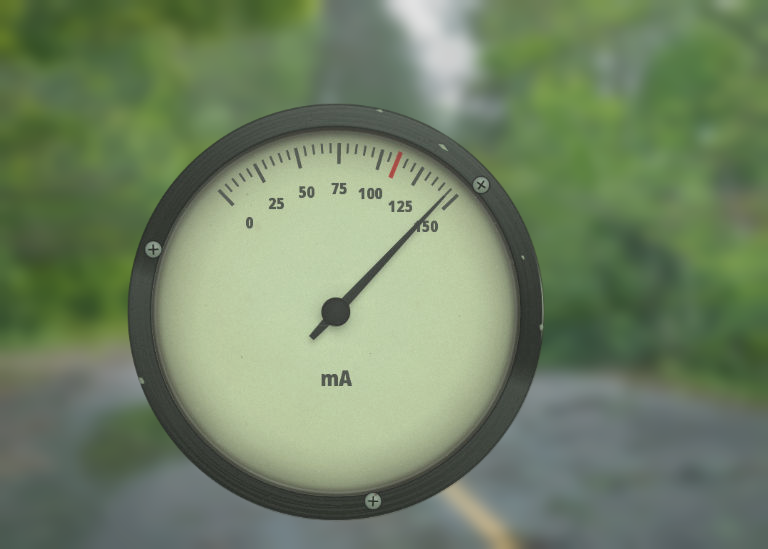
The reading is 145 mA
